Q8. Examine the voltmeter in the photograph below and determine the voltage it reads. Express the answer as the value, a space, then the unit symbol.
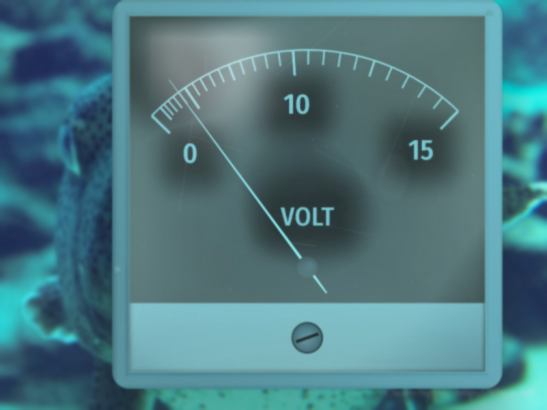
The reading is 4.5 V
